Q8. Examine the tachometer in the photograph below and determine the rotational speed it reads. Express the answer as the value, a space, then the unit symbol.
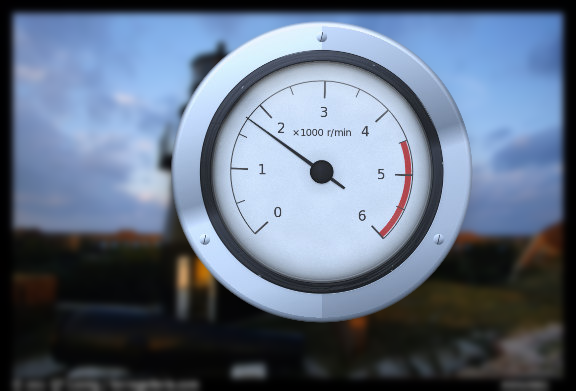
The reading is 1750 rpm
